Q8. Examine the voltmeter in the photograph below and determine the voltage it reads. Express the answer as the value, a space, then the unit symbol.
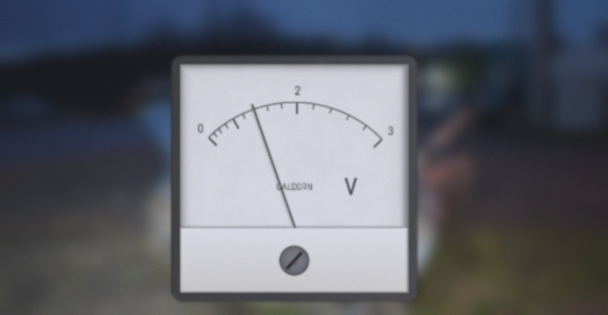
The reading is 1.4 V
